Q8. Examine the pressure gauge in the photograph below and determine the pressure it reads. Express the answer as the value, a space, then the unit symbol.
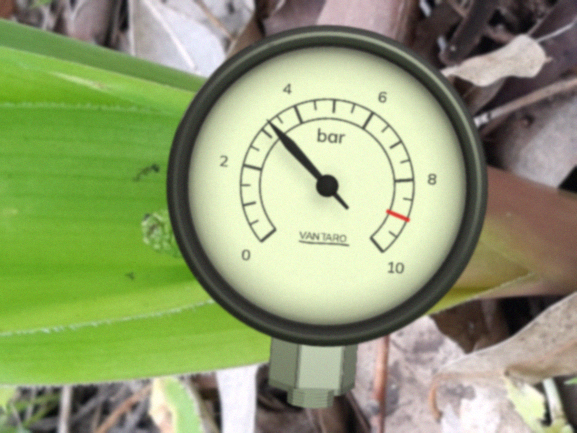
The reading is 3.25 bar
